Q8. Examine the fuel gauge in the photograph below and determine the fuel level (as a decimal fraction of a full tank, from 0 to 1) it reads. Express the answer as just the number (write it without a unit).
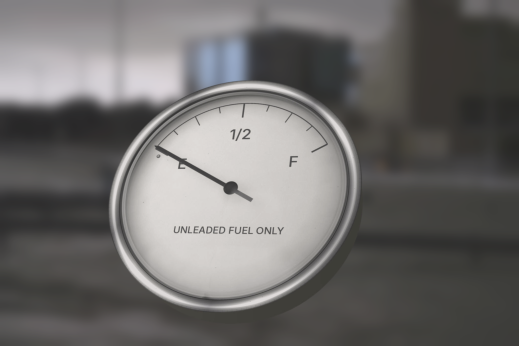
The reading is 0
